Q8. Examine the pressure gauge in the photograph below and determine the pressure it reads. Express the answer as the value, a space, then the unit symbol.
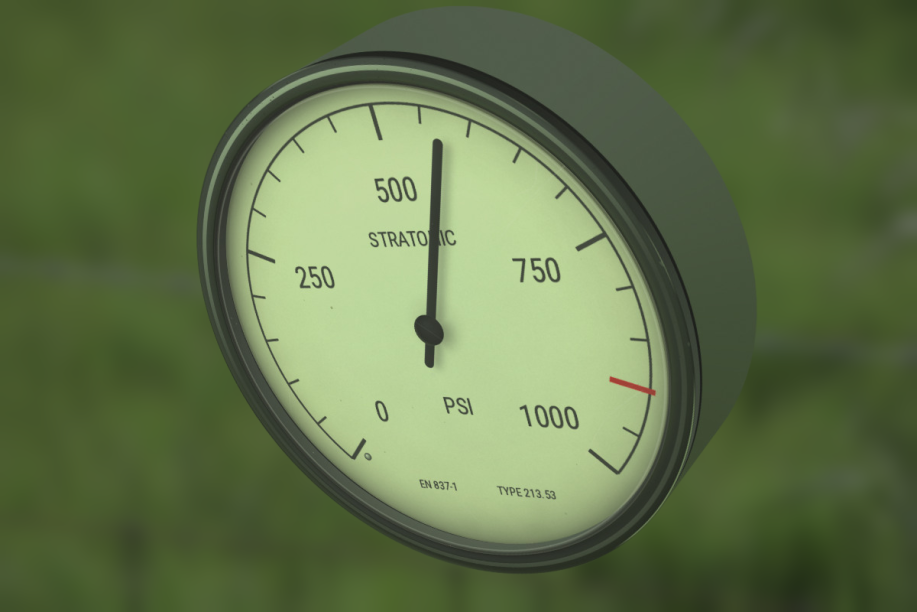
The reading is 575 psi
